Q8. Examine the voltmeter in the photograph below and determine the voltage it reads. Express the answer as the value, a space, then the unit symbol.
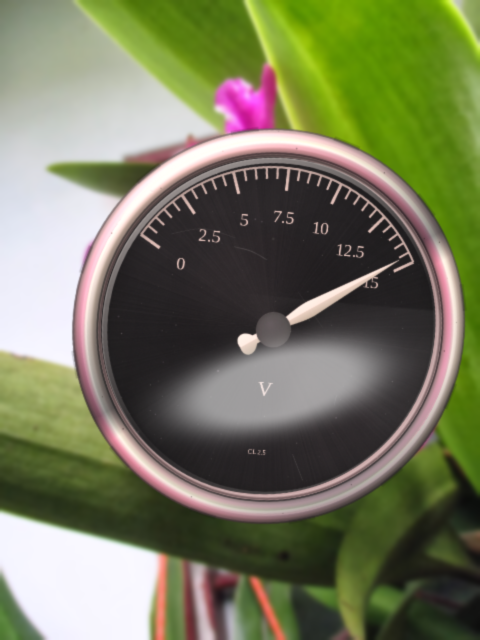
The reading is 14.5 V
